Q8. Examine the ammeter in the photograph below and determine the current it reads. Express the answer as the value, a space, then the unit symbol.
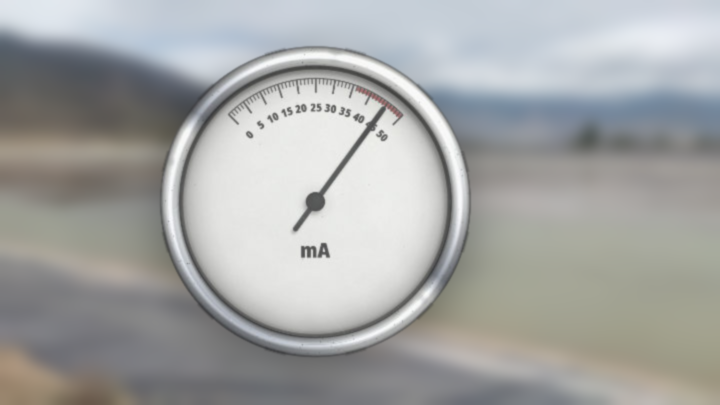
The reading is 45 mA
